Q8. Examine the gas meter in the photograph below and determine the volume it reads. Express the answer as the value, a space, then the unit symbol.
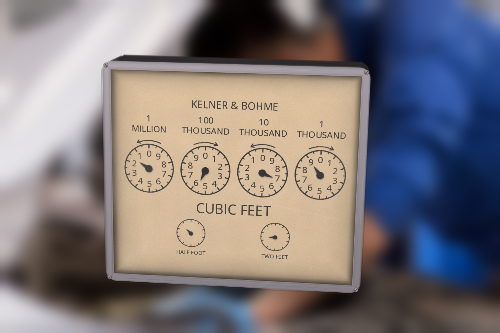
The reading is 156900 ft³
